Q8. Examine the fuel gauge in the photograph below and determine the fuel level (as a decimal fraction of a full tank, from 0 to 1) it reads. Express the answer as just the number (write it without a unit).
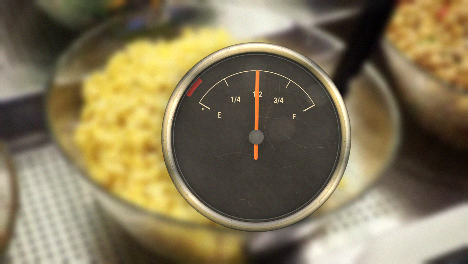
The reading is 0.5
